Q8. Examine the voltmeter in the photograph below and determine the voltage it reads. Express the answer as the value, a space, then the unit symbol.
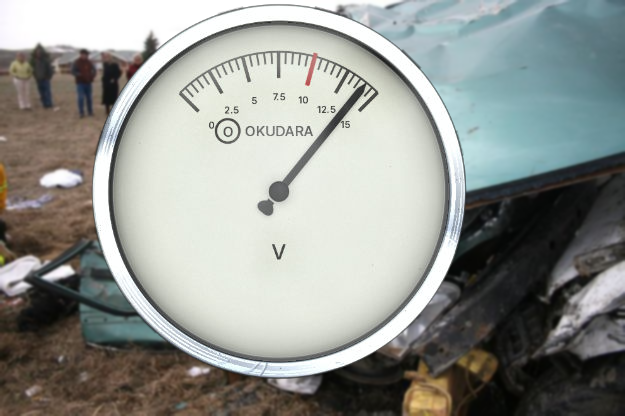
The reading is 14 V
